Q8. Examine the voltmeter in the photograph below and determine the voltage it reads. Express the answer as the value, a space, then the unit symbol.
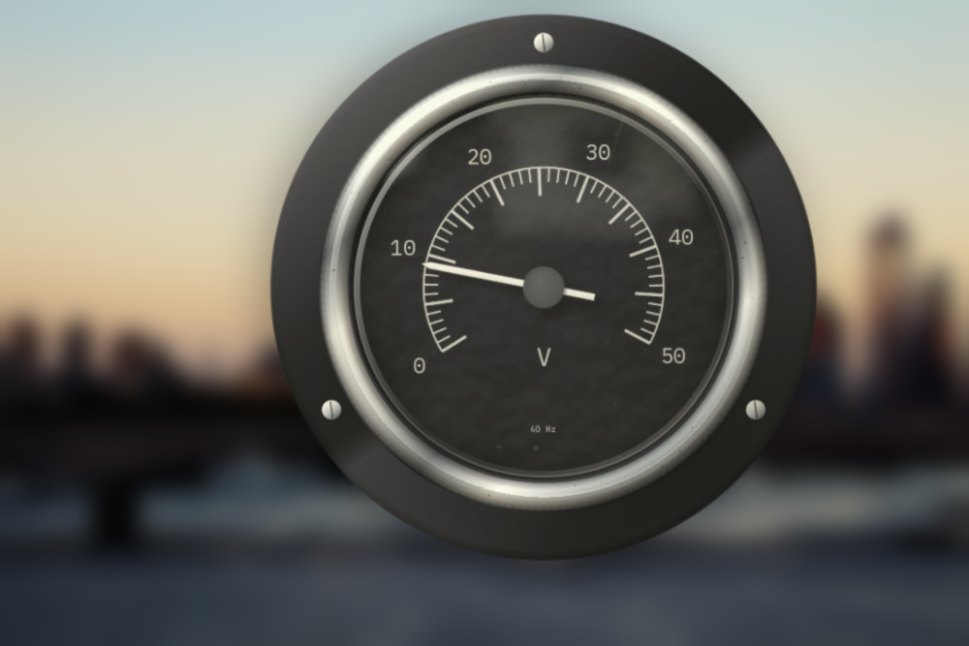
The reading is 9 V
